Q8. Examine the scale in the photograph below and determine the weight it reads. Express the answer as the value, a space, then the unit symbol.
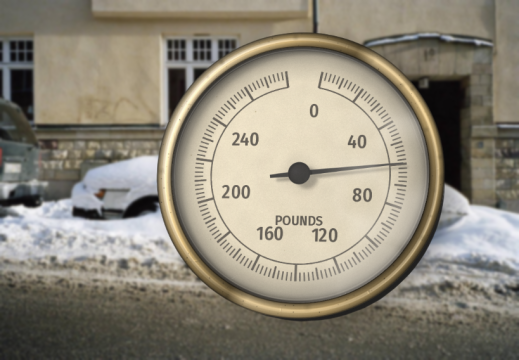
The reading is 60 lb
